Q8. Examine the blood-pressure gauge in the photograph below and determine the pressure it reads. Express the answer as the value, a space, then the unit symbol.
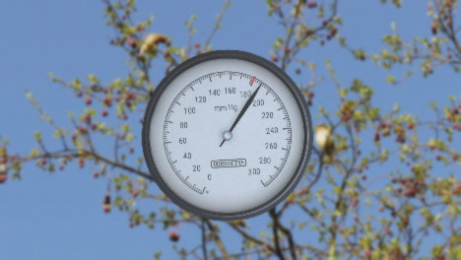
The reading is 190 mmHg
